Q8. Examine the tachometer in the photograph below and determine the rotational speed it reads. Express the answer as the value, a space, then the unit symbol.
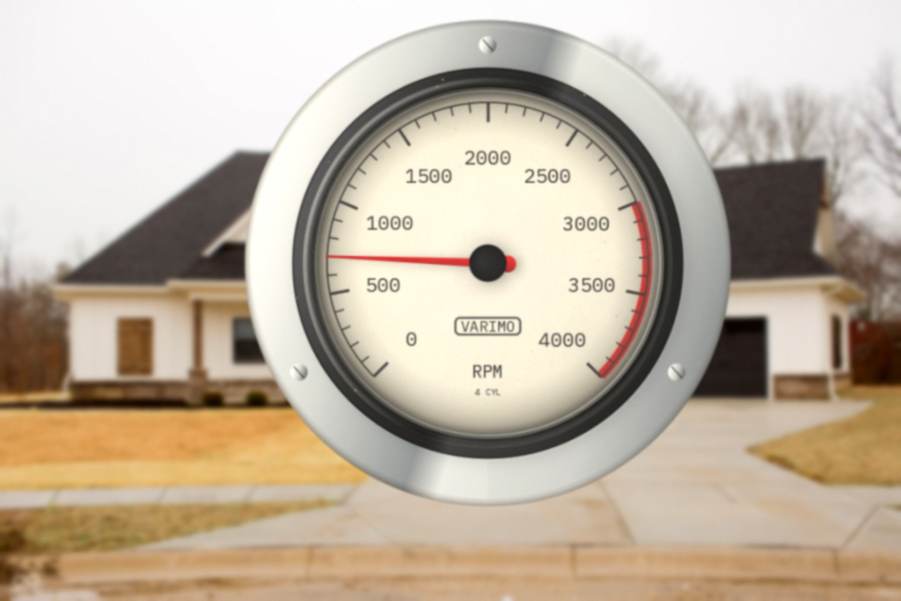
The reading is 700 rpm
